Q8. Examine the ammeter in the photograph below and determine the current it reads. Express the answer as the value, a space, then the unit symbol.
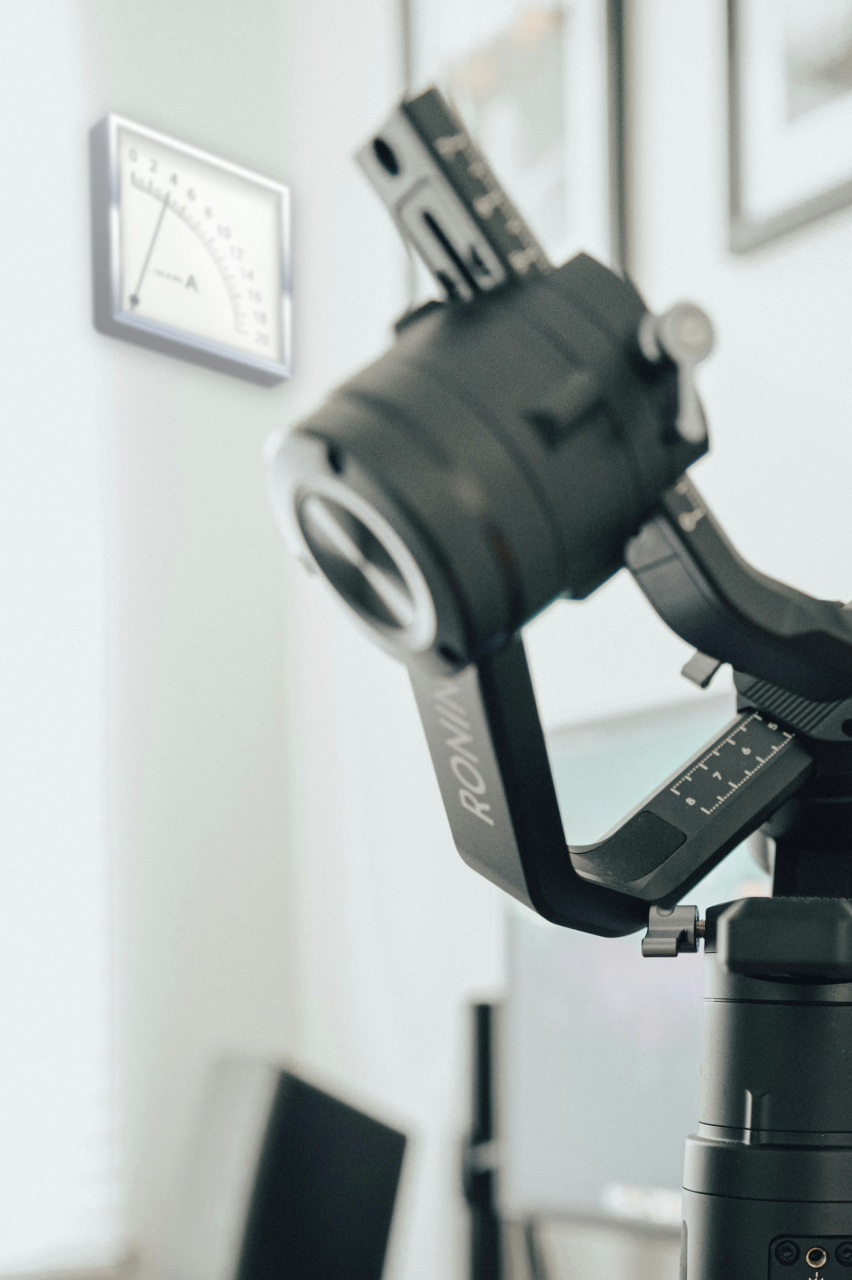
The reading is 4 A
